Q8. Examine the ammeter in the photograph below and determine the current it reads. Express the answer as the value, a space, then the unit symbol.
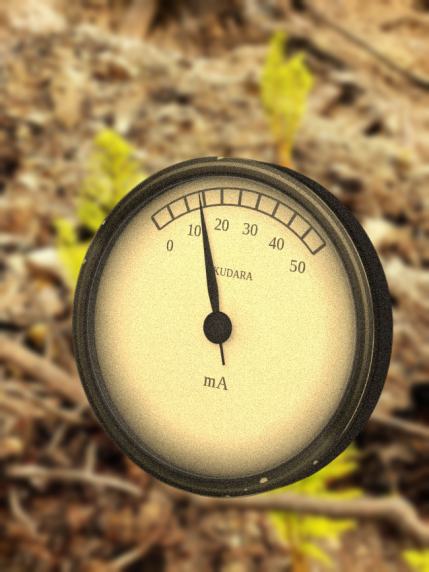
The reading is 15 mA
